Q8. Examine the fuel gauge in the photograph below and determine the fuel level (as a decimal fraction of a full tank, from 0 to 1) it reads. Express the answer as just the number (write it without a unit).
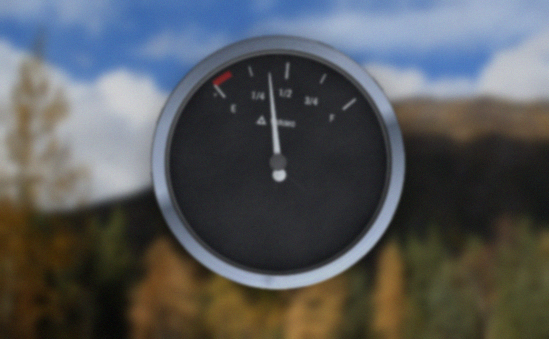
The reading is 0.375
